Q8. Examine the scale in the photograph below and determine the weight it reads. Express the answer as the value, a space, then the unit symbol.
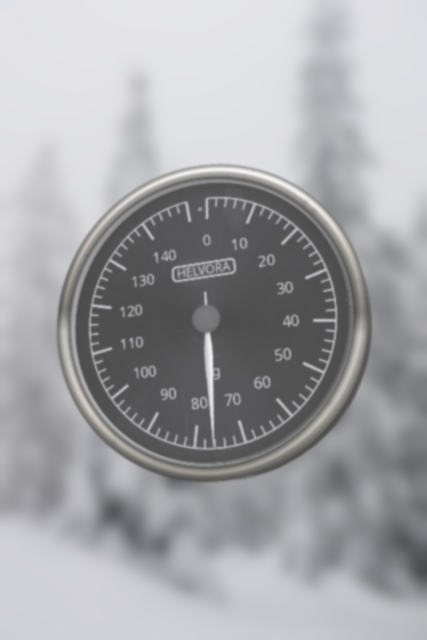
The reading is 76 kg
